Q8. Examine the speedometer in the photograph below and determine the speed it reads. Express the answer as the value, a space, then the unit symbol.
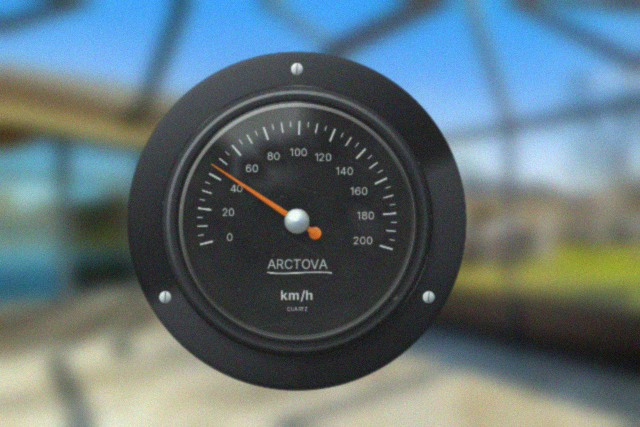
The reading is 45 km/h
